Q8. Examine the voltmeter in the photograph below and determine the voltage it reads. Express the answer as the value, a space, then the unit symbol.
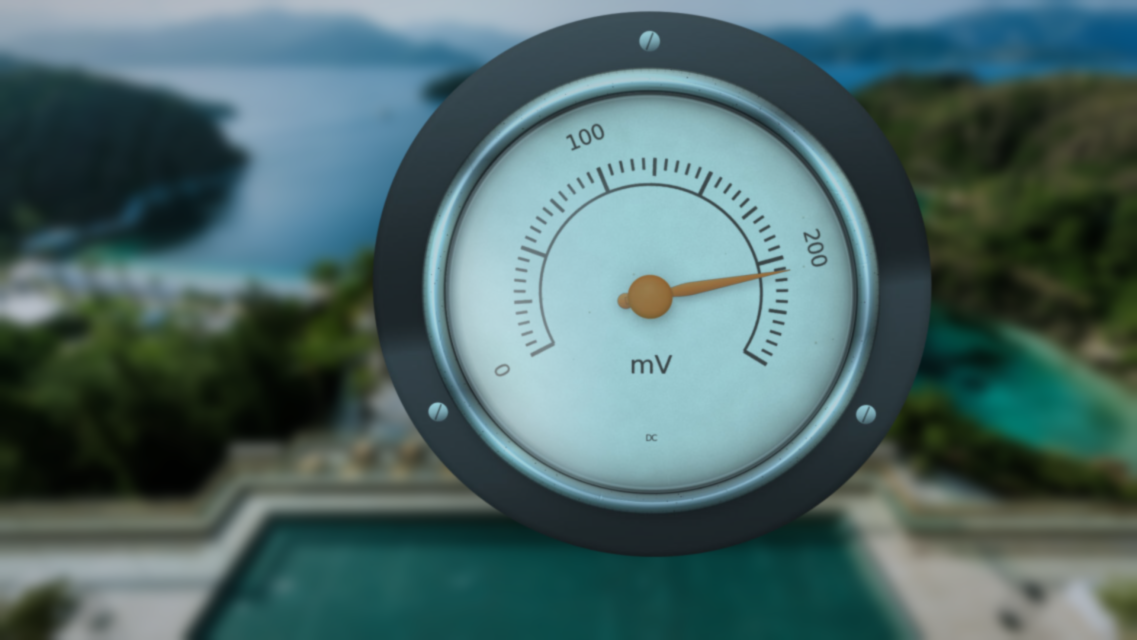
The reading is 205 mV
